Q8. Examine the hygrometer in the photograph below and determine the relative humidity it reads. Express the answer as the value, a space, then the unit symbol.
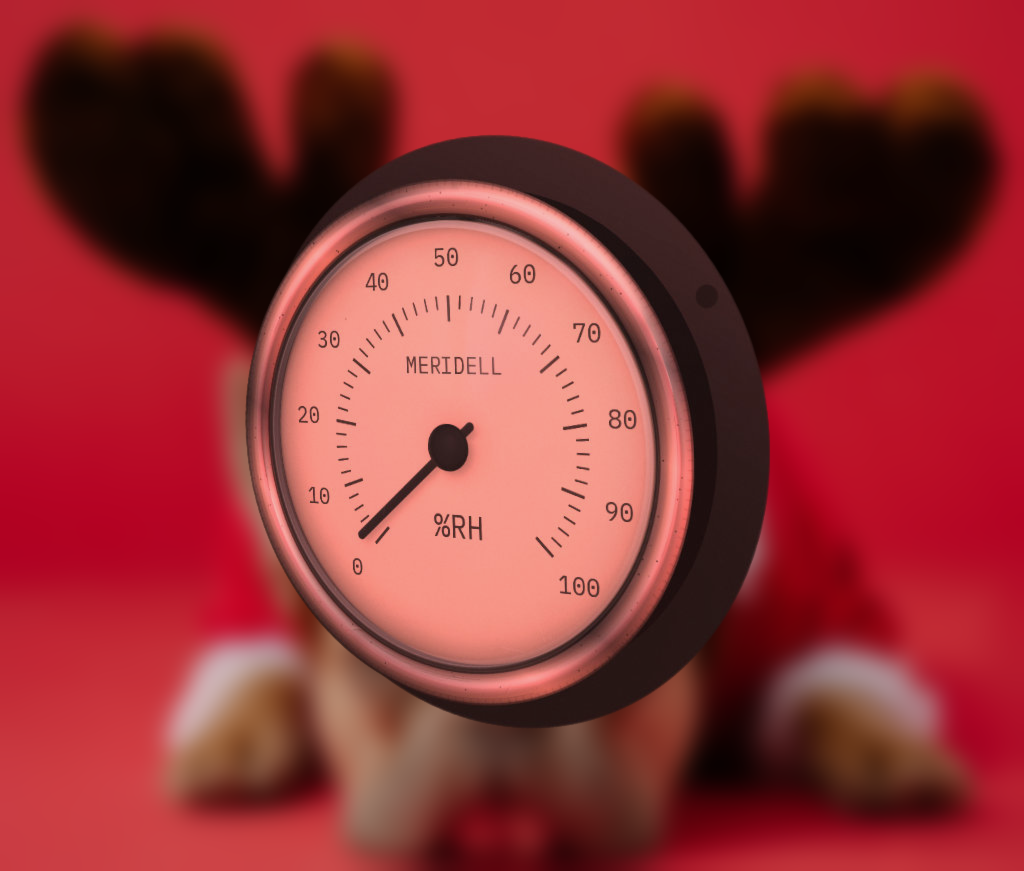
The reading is 2 %
